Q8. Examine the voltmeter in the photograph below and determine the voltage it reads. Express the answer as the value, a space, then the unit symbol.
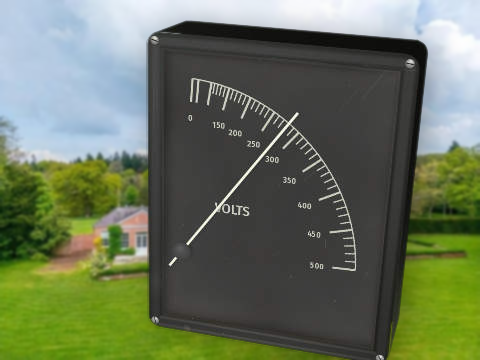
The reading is 280 V
